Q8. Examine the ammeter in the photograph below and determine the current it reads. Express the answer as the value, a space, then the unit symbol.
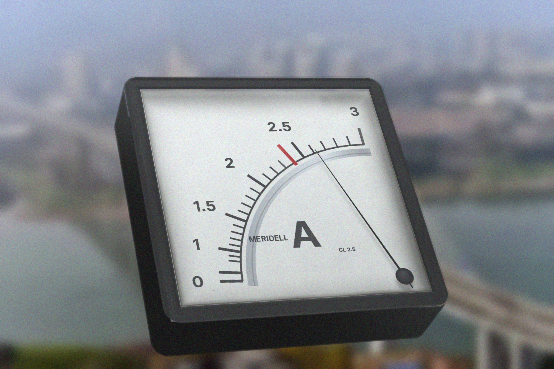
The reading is 2.6 A
